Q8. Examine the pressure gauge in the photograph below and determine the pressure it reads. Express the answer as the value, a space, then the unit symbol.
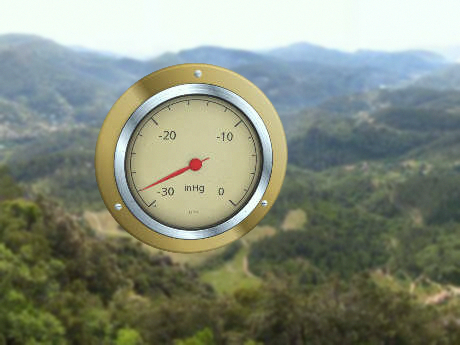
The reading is -28 inHg
